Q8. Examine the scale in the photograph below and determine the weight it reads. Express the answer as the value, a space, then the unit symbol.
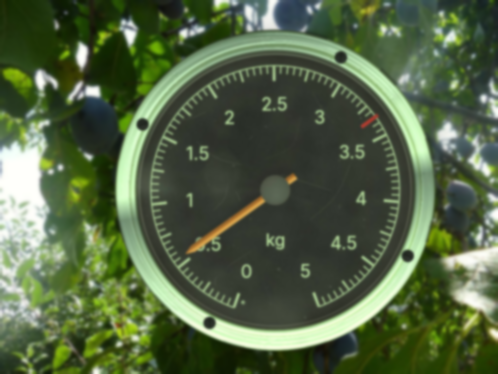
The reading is 0.55 kg
